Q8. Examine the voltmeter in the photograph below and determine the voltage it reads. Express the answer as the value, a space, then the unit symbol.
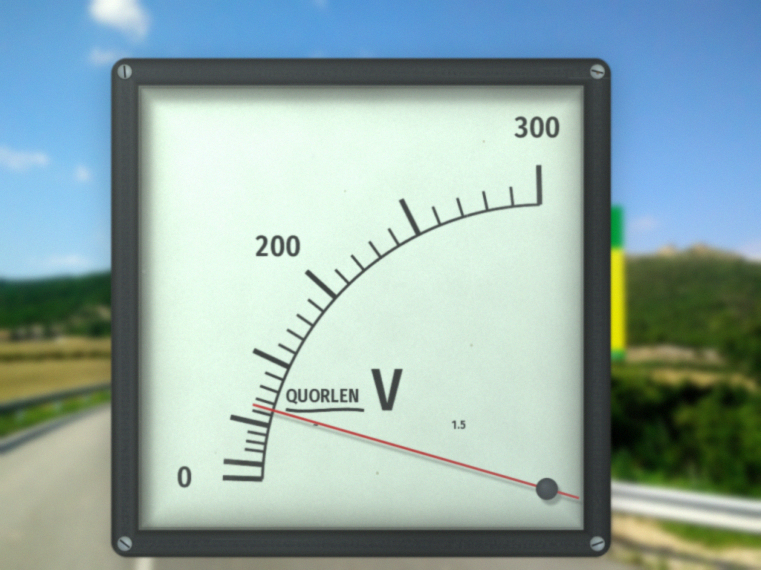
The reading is 115 V
